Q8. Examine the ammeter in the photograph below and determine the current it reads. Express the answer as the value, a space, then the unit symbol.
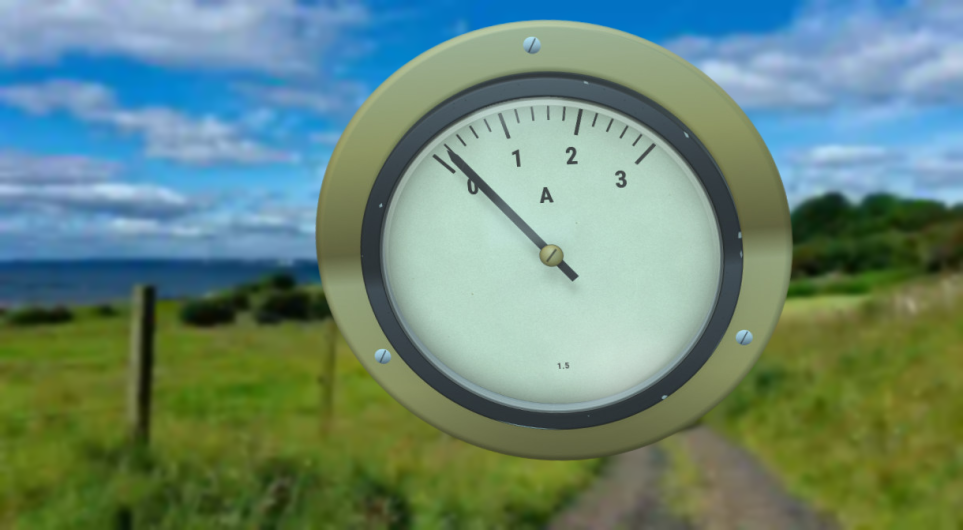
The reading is 0.2 A
